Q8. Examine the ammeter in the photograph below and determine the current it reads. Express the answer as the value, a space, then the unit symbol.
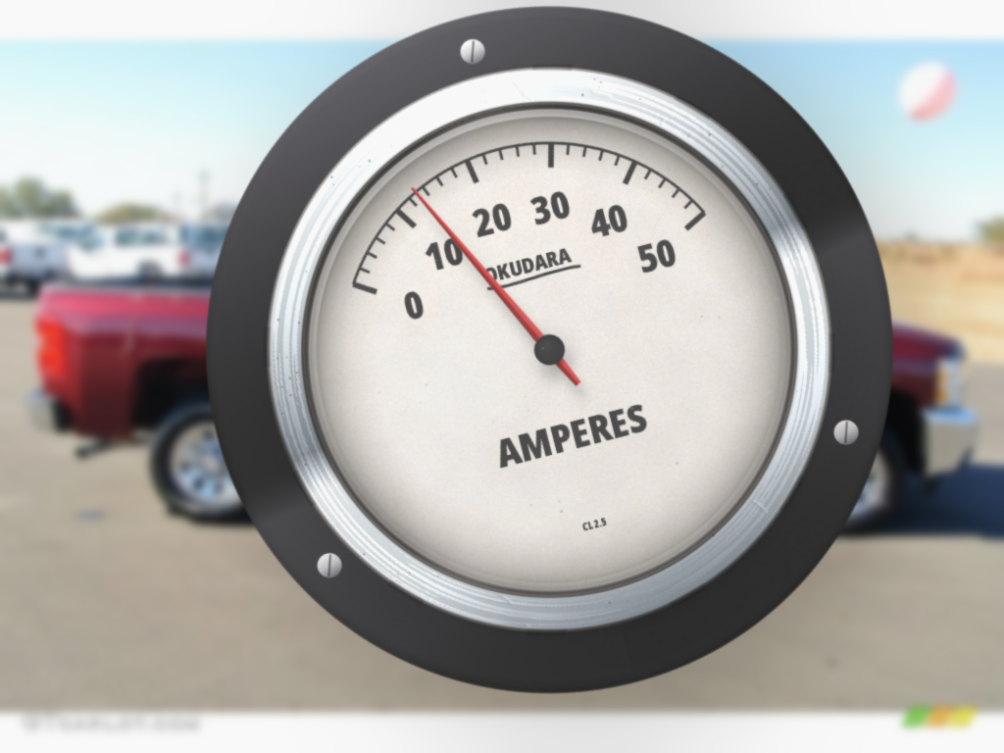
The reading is 13 A
